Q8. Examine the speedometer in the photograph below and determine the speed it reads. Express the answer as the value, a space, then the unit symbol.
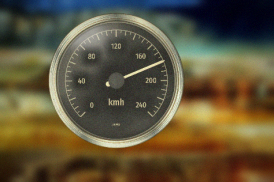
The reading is 180 km/h
